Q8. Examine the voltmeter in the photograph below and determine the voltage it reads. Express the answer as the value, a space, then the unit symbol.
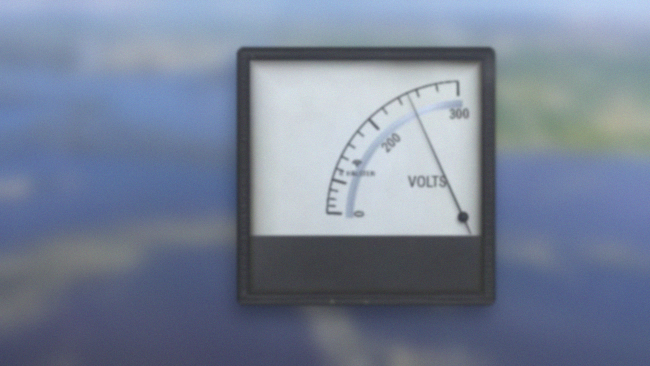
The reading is 250 V
